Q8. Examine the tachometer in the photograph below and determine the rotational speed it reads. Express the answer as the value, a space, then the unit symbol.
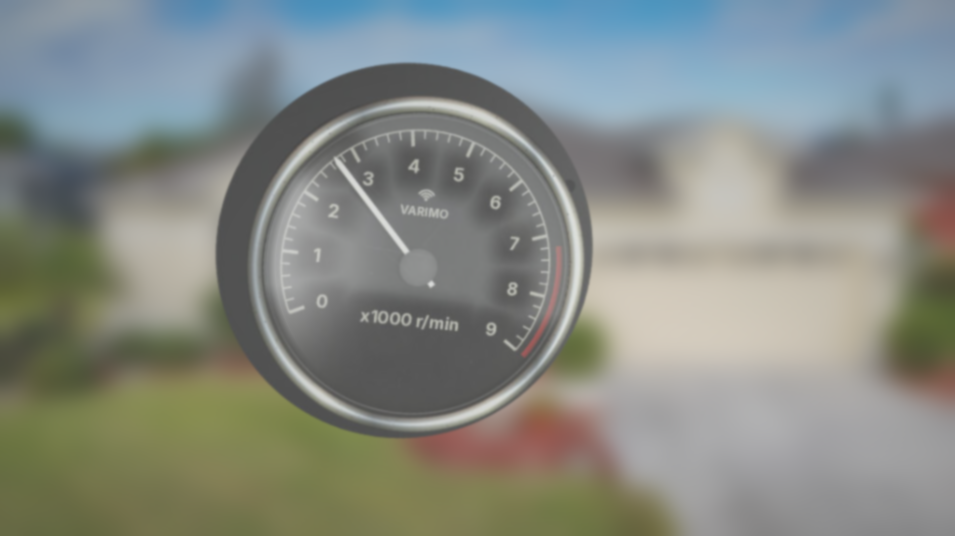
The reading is 2700 rpm
